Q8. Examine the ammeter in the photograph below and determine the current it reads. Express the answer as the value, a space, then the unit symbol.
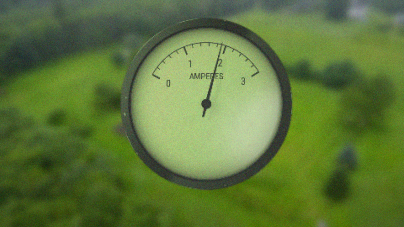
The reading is 1.9 A
